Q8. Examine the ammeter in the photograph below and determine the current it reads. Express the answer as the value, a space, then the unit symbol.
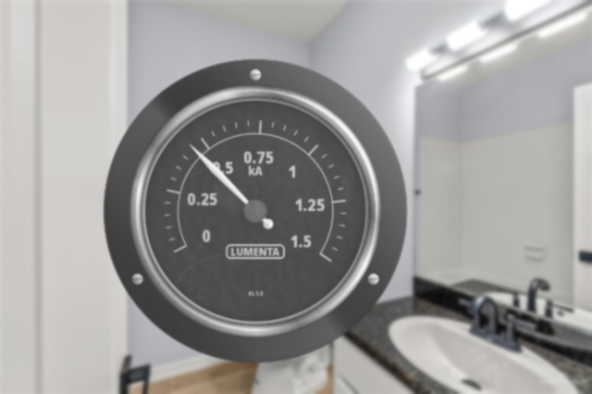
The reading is 0.45 kA
